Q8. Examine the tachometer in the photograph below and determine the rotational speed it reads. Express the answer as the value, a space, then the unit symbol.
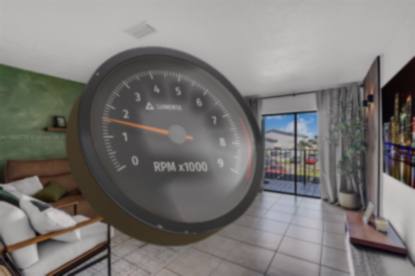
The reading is 1500 rpm
